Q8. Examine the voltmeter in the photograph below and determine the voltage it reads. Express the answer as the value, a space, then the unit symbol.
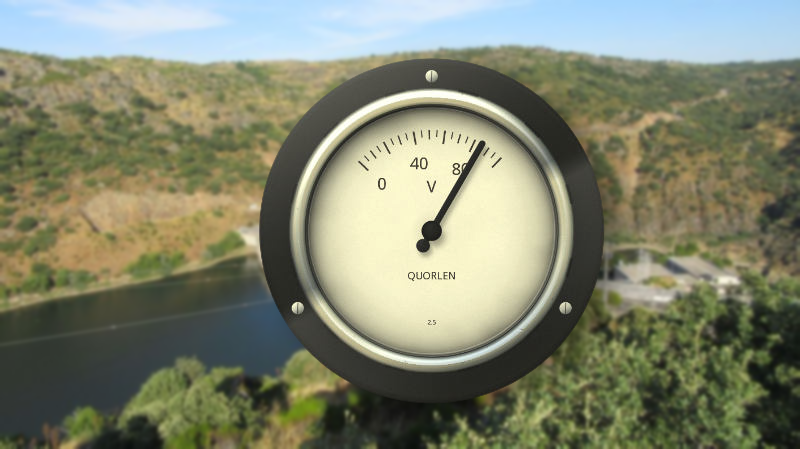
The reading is 85 V
